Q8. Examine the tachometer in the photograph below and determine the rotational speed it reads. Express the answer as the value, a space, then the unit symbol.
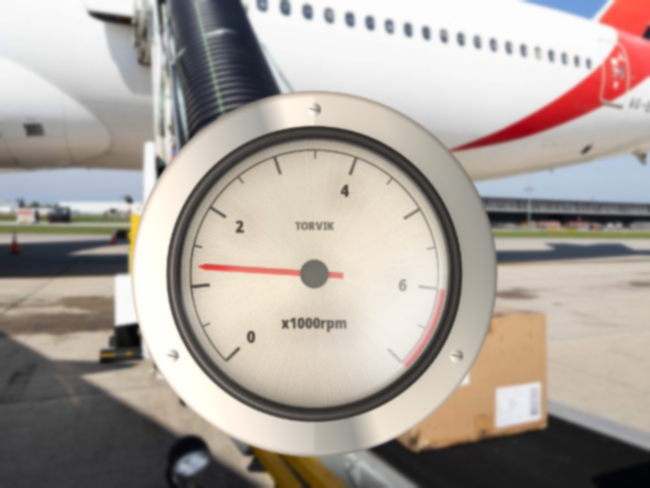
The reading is 1250 rpm
